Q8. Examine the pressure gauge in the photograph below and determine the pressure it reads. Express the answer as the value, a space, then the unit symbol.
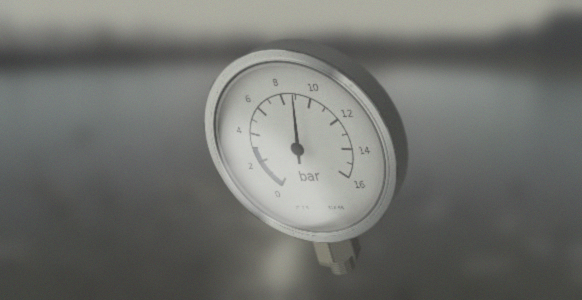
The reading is 9 bar
